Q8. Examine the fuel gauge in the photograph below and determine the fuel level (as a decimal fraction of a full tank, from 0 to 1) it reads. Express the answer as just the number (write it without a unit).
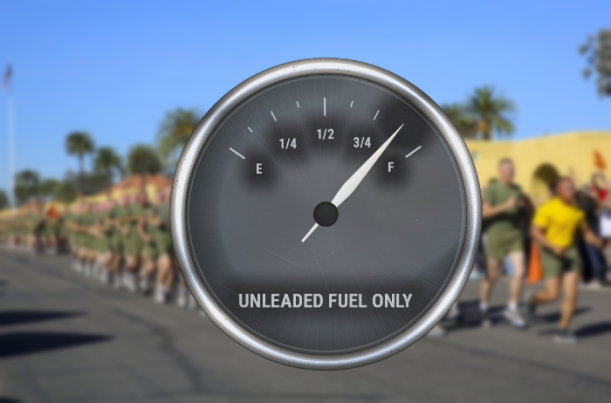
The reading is 0.875
